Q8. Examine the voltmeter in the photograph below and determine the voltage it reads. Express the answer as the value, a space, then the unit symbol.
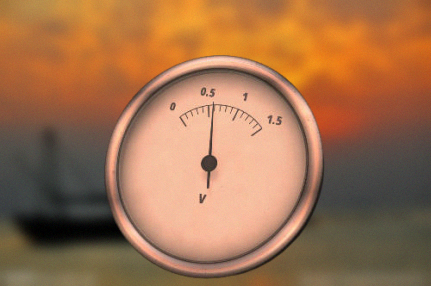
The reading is 0.6 V
